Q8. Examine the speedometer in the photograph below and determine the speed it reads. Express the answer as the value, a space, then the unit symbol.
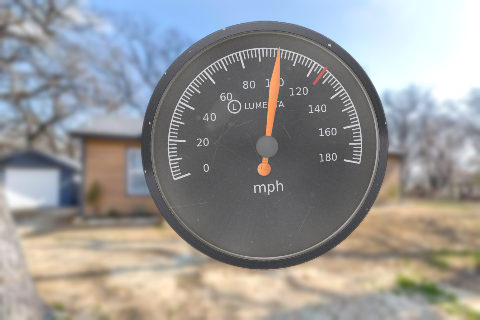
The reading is 100 mph
